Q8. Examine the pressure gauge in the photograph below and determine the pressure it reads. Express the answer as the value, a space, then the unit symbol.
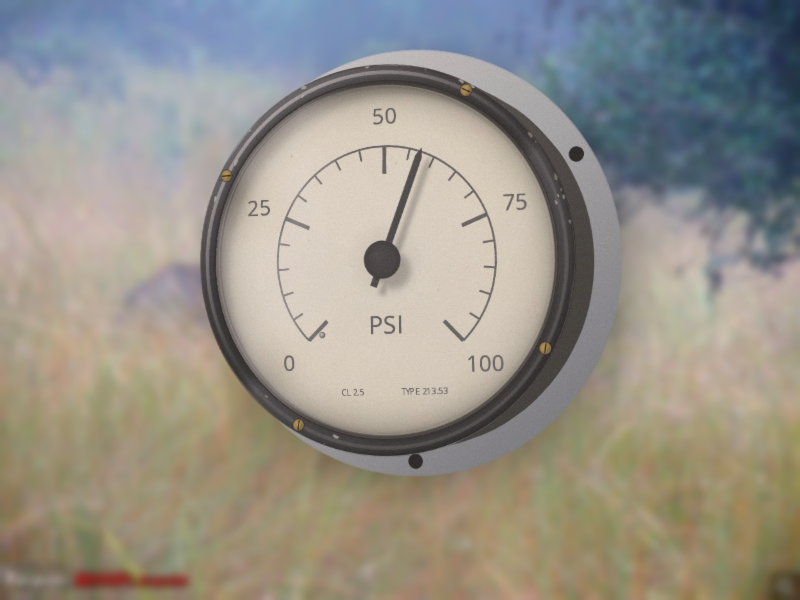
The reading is 57.5 psi
